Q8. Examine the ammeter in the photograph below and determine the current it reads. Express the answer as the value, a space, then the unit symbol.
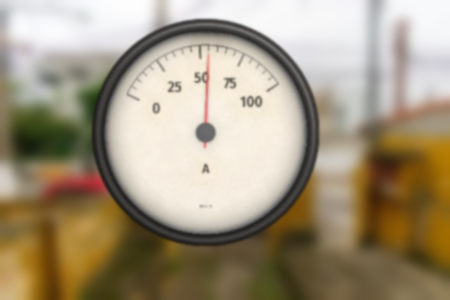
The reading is 55 A
